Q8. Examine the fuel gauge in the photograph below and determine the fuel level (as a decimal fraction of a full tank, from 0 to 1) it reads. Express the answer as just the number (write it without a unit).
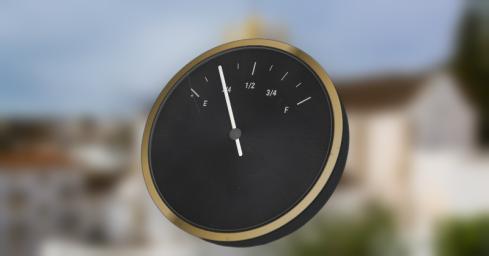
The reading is 0.25
